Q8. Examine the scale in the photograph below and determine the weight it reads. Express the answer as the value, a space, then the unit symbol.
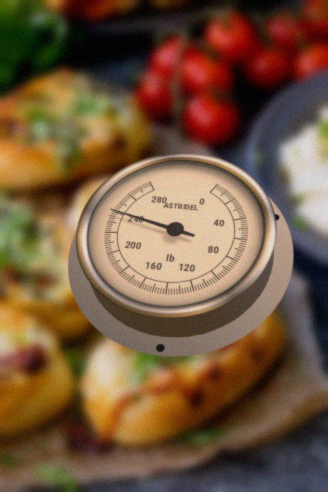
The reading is 240 lb
